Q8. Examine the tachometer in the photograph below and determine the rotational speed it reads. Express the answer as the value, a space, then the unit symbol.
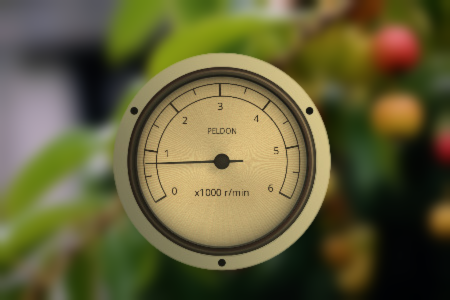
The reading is 750 rpm
